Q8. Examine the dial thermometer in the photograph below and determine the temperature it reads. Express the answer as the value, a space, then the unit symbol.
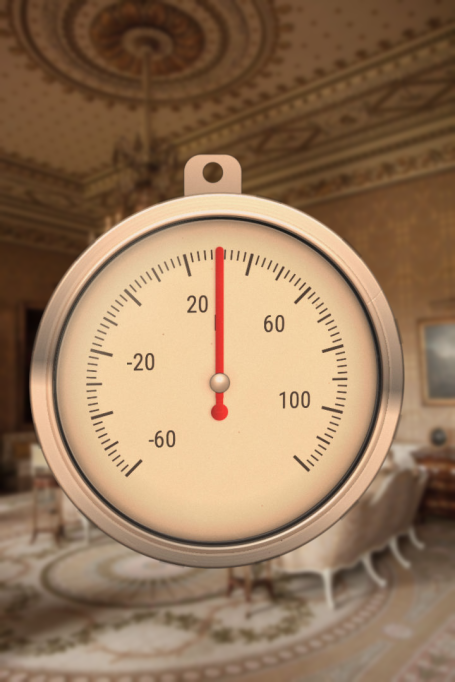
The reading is 30 °F
